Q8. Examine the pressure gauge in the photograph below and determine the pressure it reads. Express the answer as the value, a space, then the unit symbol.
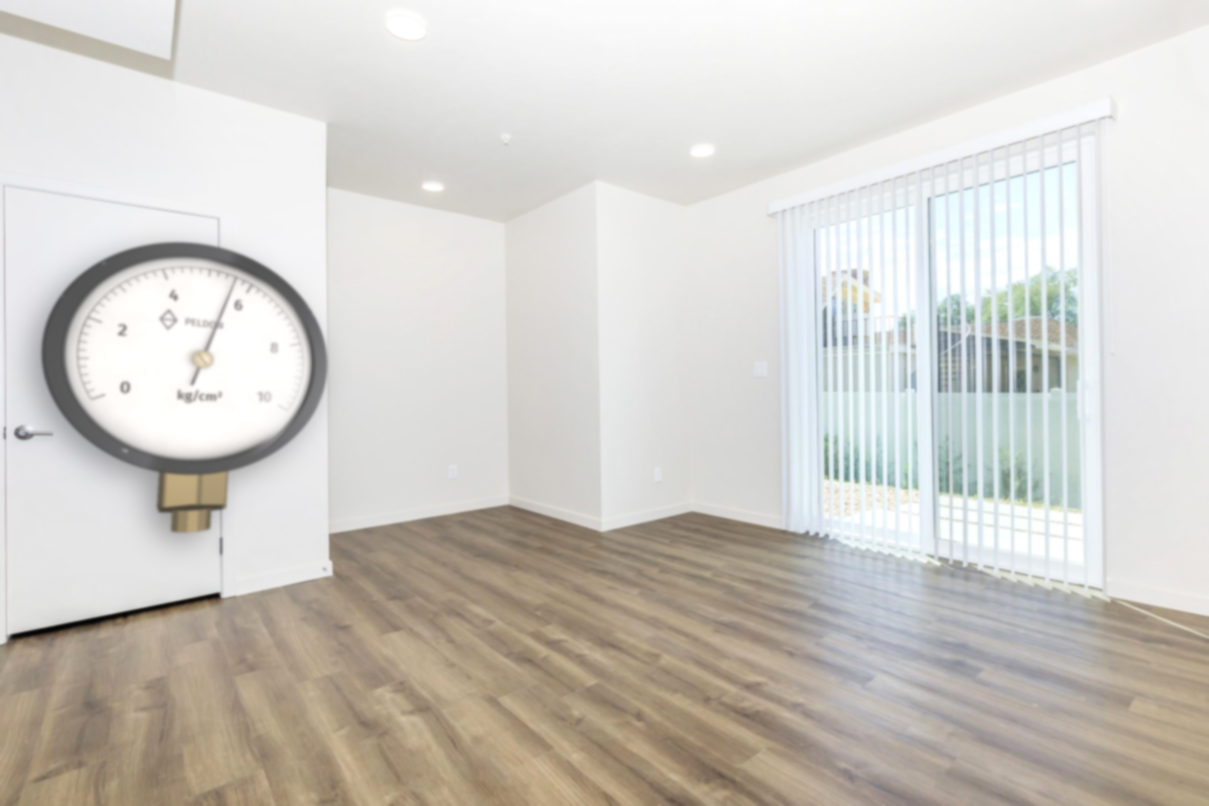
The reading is 5.6 kg/cm²
